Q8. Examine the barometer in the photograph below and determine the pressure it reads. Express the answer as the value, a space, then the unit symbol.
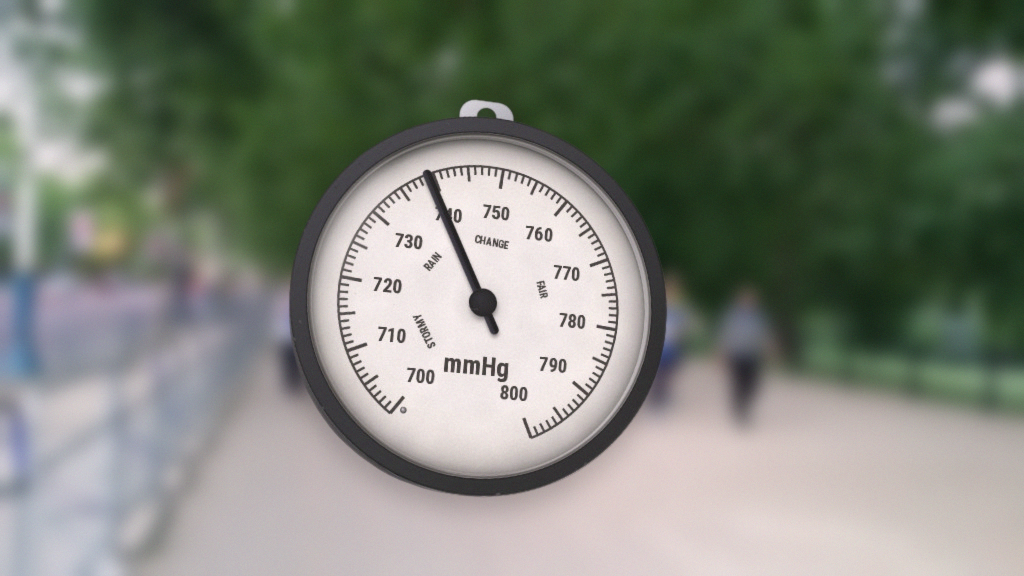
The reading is 739 mmHg
